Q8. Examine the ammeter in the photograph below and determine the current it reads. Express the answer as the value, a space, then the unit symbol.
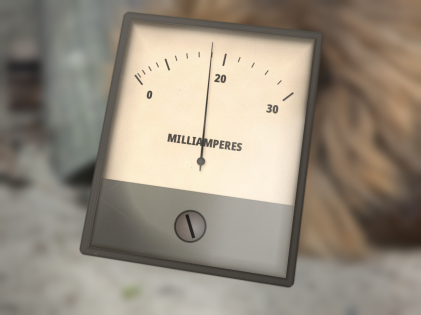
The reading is 18 mA
